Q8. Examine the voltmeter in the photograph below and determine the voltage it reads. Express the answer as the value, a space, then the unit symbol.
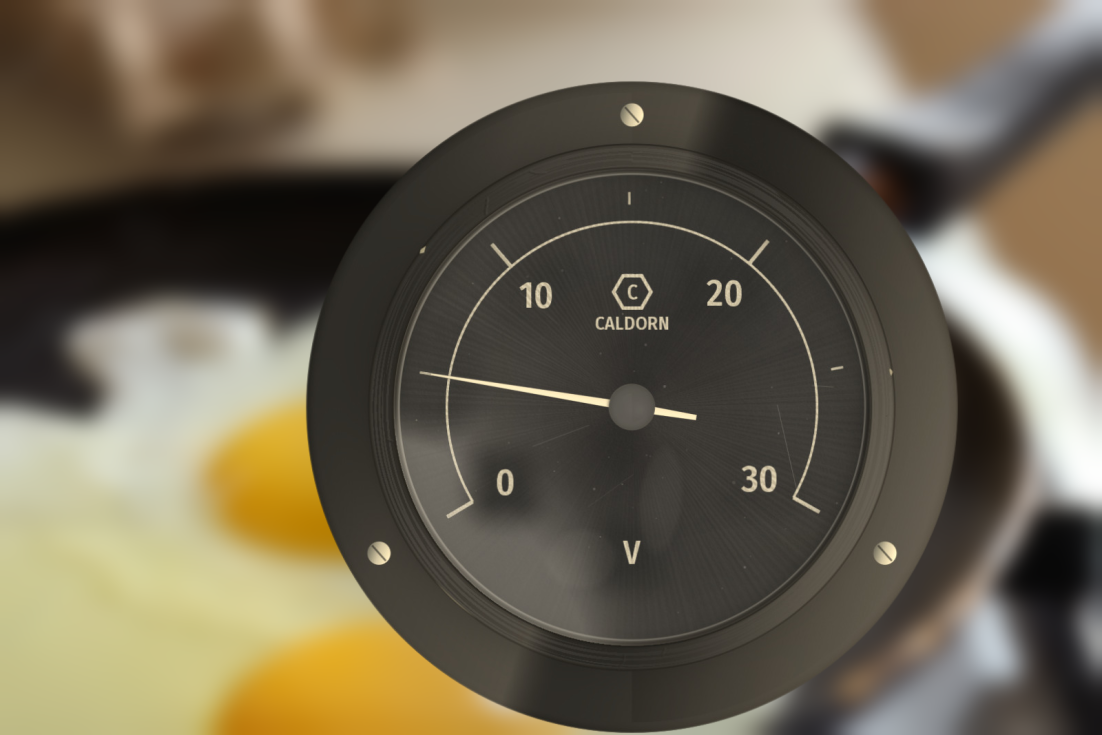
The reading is 5 V
